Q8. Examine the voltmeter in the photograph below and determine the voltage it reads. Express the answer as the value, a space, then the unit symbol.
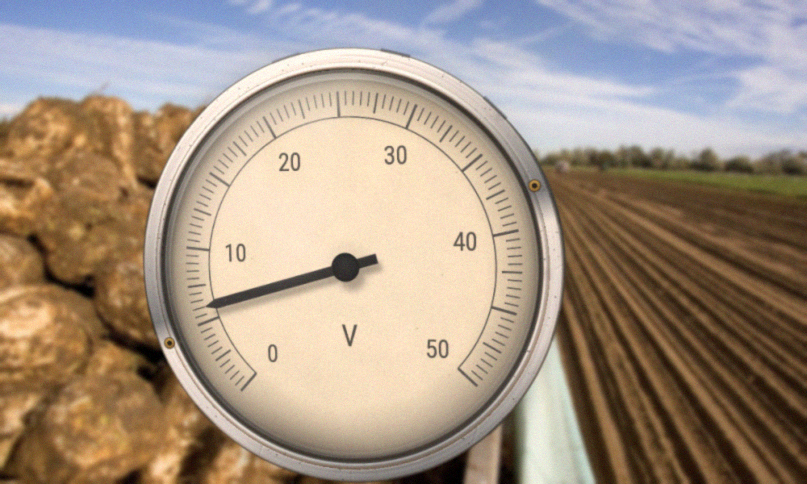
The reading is 6 V
